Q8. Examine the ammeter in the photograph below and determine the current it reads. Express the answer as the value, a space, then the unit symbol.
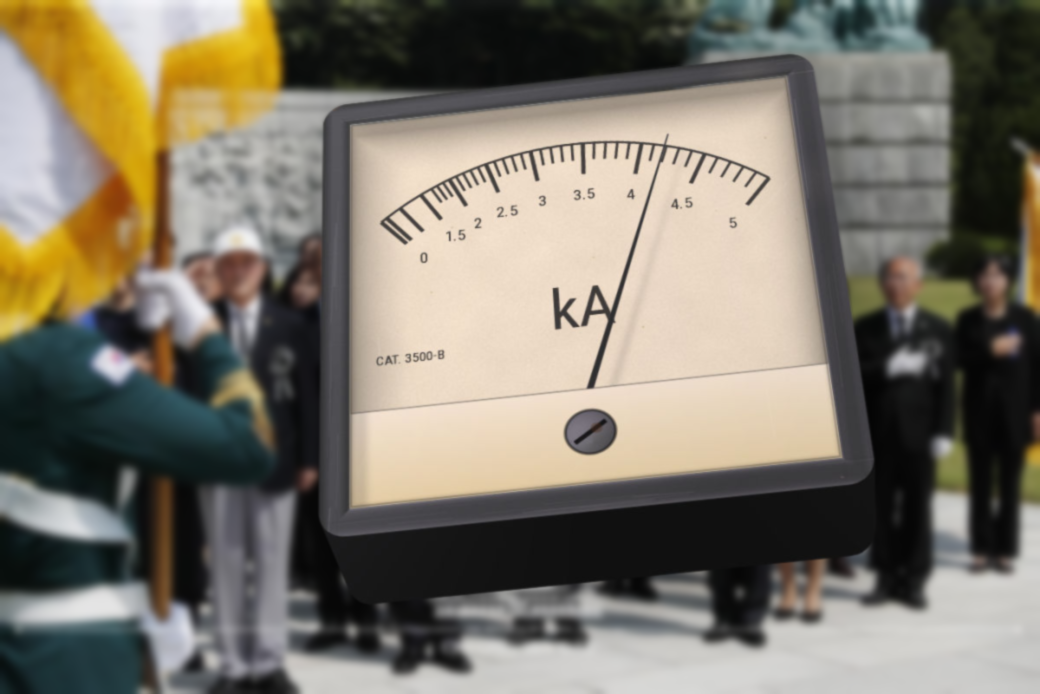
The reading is 4.2 kA
